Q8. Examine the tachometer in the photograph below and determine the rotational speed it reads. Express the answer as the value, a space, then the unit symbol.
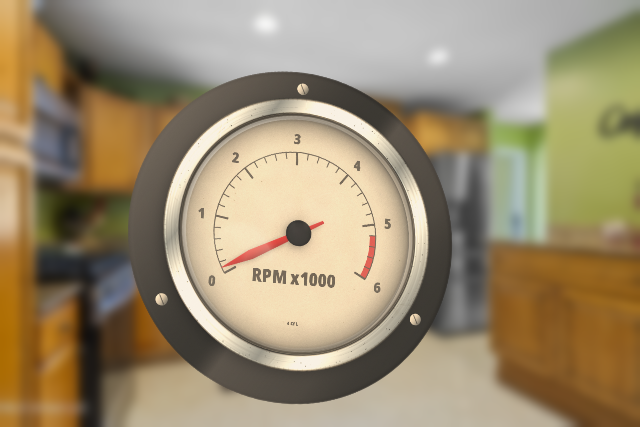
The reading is 100 rpm
